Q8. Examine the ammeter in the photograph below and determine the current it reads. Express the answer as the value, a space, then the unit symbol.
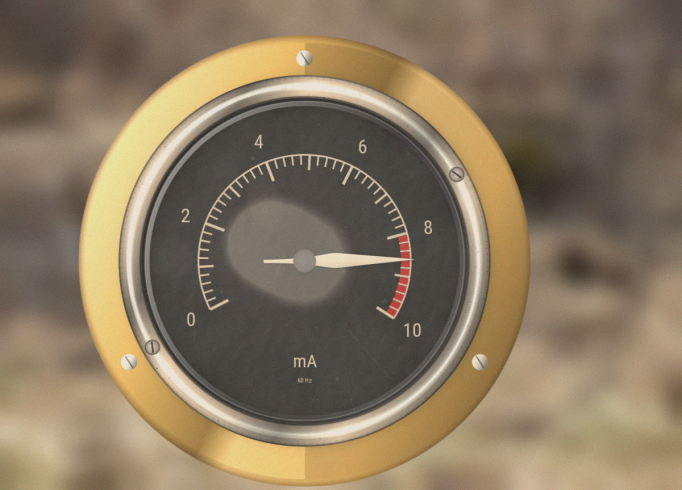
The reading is 8.6 mA
